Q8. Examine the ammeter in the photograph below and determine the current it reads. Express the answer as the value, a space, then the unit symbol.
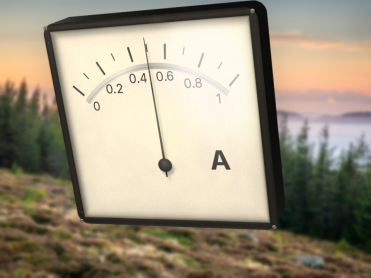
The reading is 0.5 A
